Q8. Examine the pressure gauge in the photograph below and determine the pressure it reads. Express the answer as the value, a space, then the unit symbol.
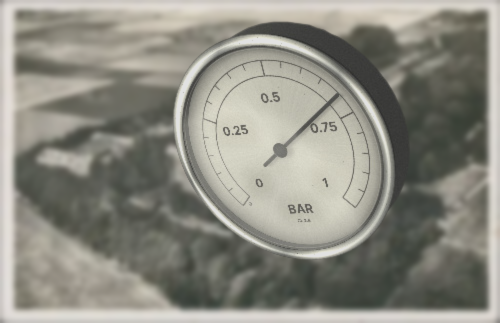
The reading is 0.7 bar
